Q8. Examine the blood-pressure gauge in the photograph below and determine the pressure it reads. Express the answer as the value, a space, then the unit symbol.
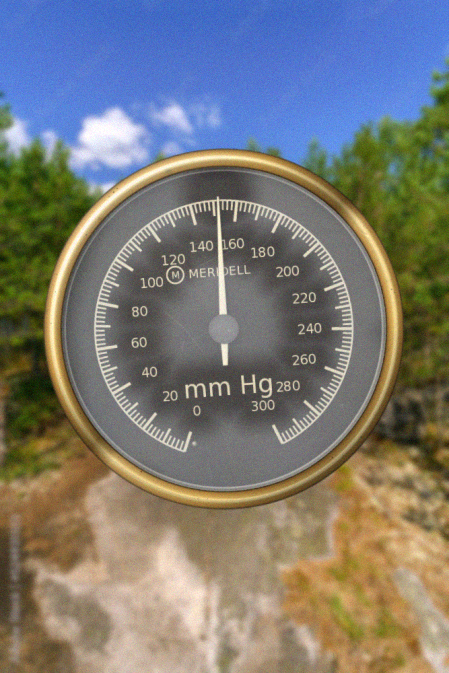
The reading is 152 mmHg
